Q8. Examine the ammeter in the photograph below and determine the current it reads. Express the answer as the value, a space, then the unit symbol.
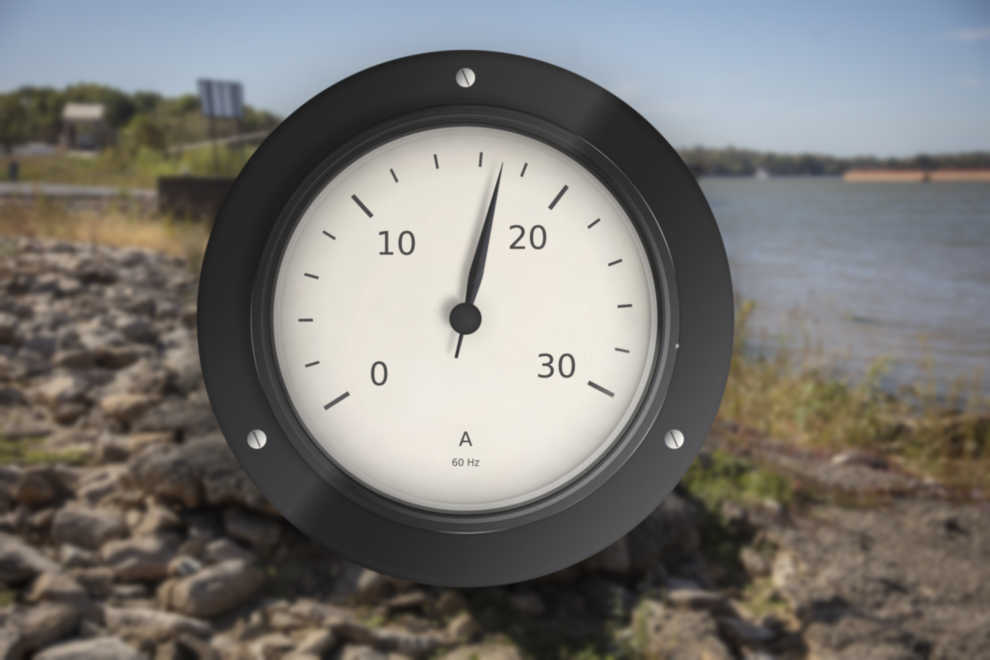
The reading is 17 A
